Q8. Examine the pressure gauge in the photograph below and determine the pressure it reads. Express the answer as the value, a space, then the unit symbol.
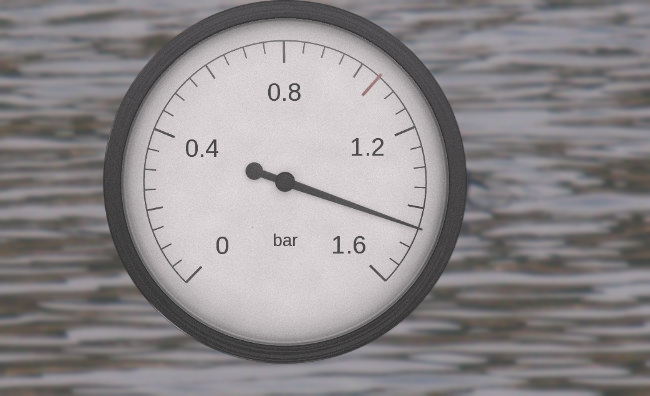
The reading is 1.45 bar
